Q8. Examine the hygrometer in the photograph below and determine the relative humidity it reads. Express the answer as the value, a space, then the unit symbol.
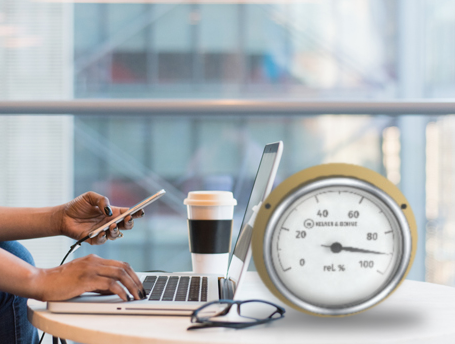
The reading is 90 %
